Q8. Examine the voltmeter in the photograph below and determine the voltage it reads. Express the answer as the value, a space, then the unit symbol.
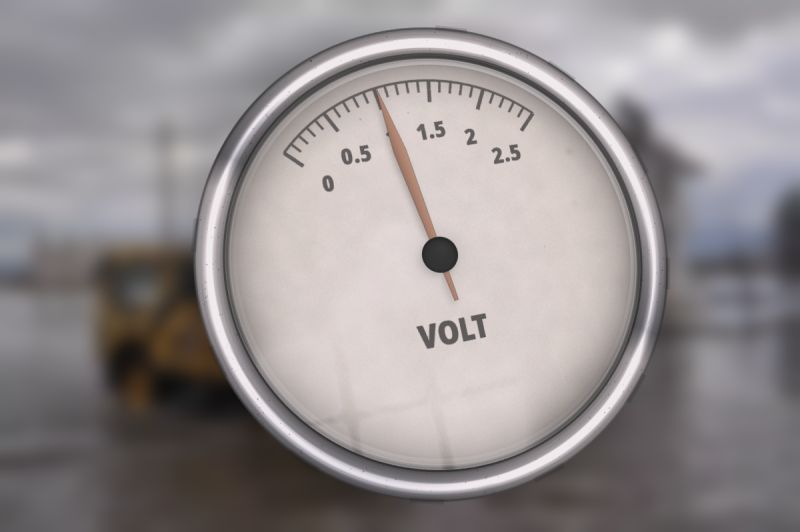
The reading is 1 V
